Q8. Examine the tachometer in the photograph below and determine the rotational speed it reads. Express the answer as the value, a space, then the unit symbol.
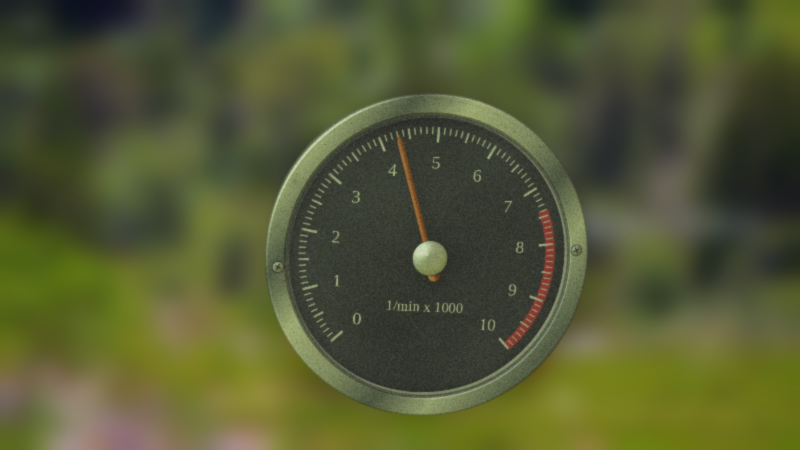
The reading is 4300 rpm
